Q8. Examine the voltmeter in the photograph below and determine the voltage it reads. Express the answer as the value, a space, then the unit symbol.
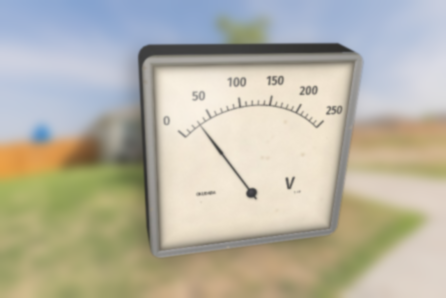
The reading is 30 V
